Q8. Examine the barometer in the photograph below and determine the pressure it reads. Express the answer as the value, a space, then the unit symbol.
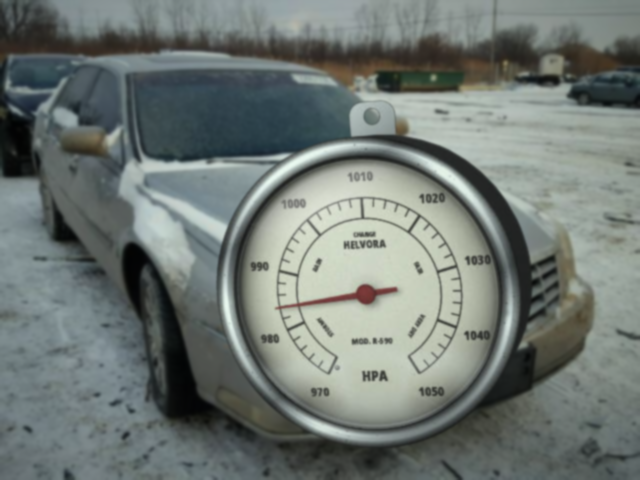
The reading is 984 hPa
